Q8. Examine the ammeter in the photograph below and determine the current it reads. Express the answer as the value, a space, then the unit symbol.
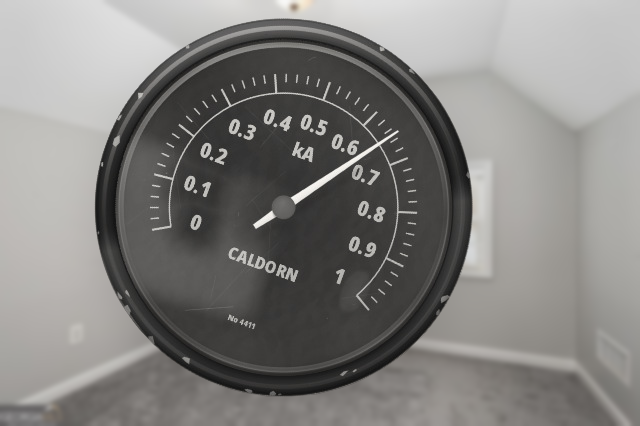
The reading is 0.65 kA
